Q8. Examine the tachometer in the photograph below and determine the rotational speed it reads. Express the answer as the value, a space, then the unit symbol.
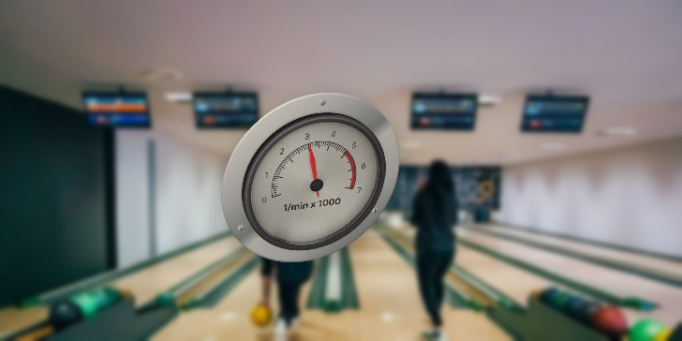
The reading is 3000 rpm
